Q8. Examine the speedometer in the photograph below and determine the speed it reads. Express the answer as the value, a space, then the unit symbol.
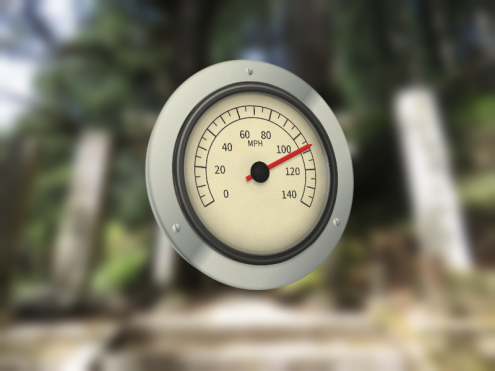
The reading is 107.5 mph
